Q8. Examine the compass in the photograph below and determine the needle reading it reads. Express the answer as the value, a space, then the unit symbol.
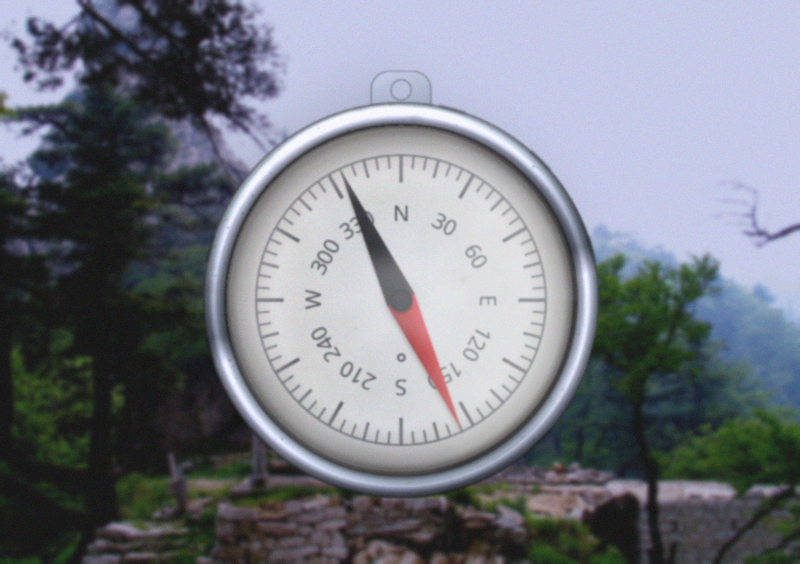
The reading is 155 °
